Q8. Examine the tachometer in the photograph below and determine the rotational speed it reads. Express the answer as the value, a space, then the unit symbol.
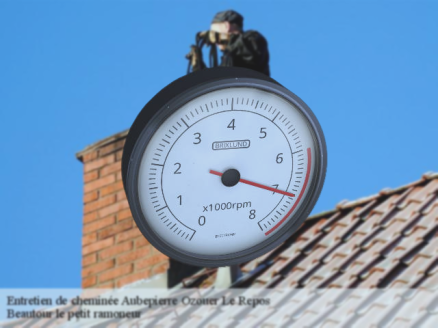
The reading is 7000 rpm
